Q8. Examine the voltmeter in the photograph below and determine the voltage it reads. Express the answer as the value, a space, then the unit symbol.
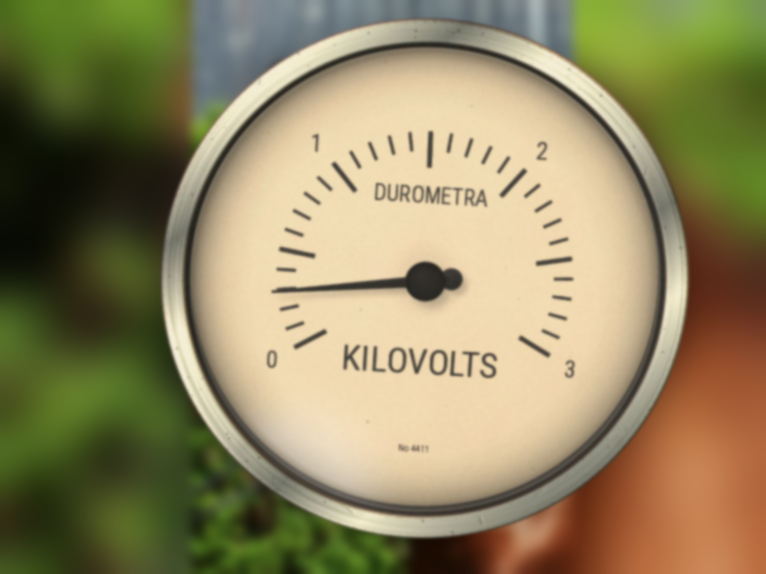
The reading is 0.3 kV
